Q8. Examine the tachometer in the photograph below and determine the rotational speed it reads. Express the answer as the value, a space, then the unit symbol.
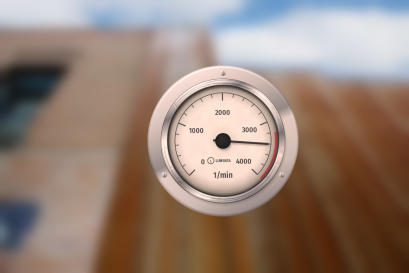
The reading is 3400 rpm
